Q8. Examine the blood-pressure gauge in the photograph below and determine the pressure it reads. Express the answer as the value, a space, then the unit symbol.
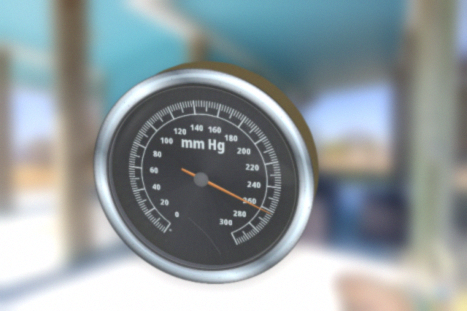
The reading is 260 mmHg
